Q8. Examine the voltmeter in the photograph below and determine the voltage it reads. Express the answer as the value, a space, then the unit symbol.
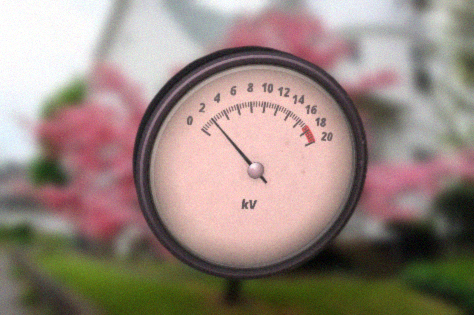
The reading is 2 kV
